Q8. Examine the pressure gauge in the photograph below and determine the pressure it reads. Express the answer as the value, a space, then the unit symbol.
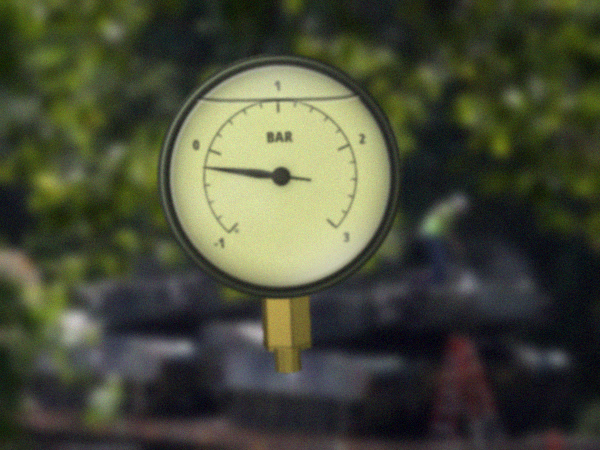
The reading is -0.2 bar
